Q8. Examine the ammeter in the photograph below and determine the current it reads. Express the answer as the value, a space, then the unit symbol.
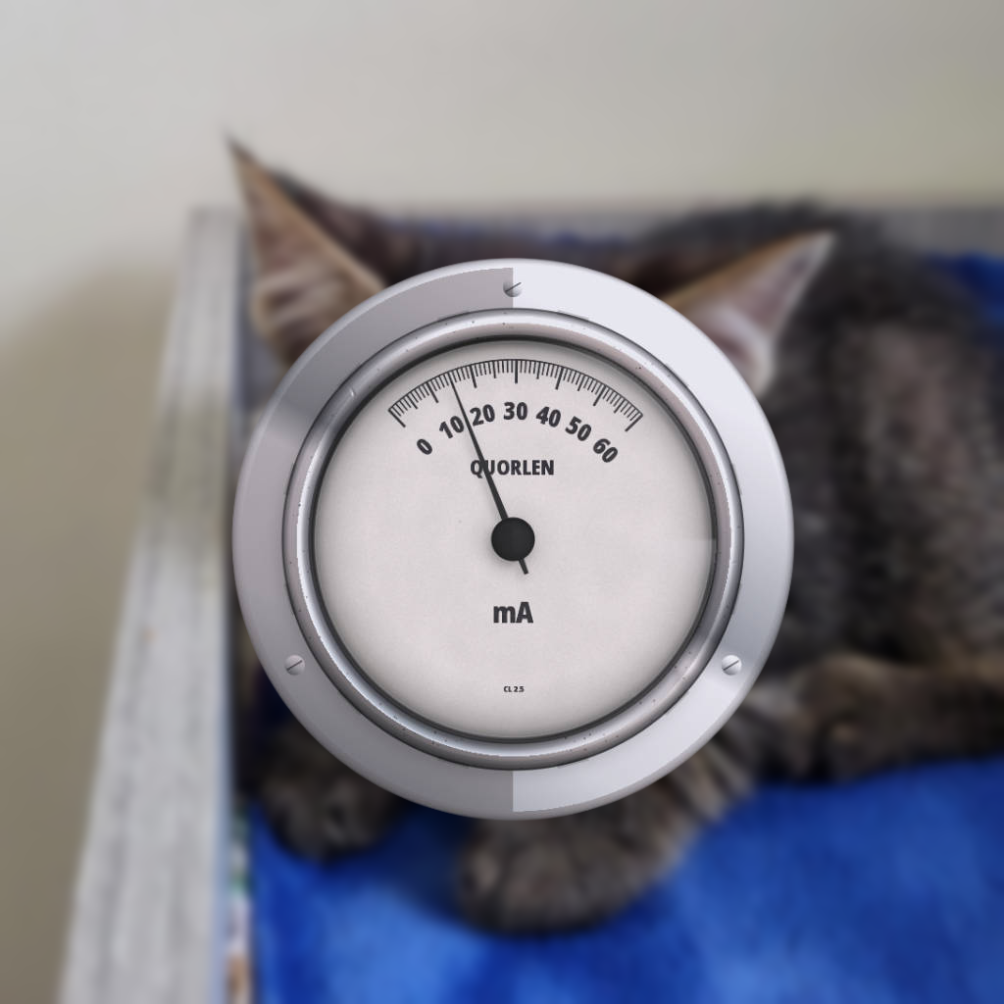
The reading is 15 mA
